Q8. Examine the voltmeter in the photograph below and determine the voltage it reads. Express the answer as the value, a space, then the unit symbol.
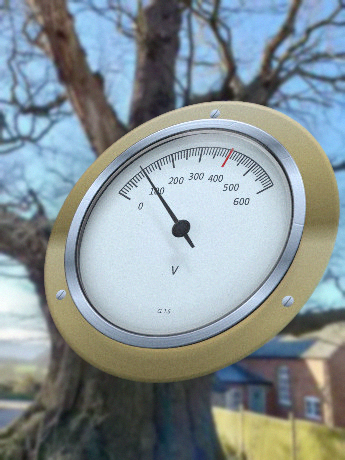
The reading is 100 V
